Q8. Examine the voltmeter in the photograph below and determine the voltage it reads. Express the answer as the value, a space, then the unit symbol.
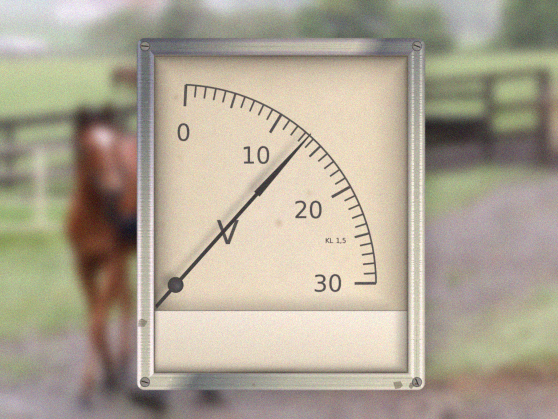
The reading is 13.5 V
